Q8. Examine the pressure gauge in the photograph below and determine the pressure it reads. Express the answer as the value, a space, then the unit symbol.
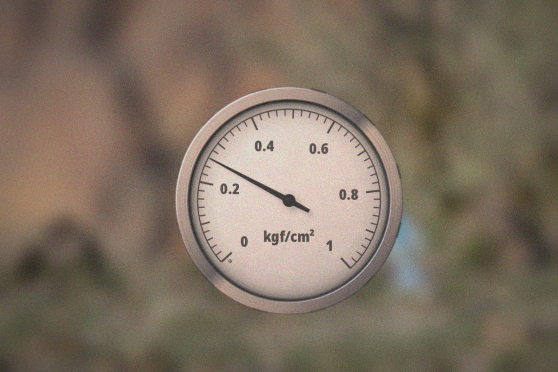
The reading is 0.26 kg/cm²
